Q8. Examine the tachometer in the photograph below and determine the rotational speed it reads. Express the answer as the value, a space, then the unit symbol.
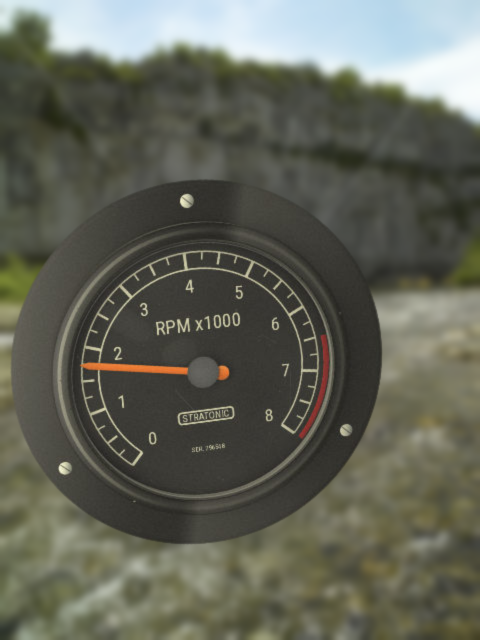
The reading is 1750 rpm
